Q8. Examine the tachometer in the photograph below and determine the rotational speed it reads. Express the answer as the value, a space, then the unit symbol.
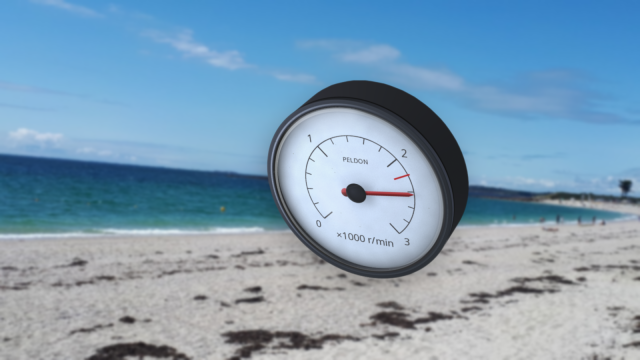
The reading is 2400 rpm
